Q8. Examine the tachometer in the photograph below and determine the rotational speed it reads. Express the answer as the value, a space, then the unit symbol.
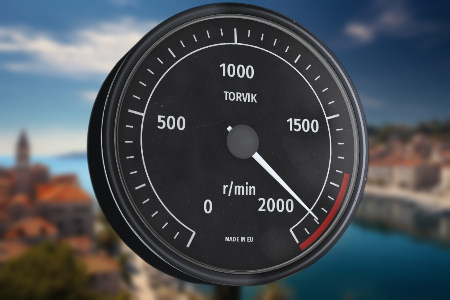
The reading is 1900 rpm
